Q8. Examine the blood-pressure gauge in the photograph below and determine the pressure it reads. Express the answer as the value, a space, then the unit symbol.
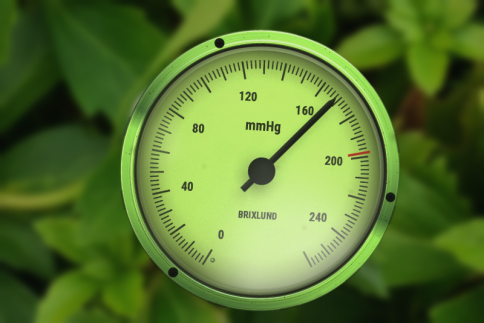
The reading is 168 mmHg
